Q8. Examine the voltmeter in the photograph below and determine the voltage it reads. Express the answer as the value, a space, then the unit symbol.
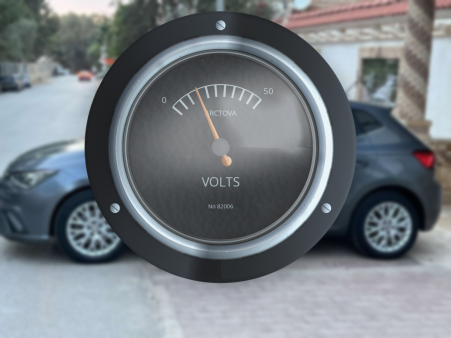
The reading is 15 V
